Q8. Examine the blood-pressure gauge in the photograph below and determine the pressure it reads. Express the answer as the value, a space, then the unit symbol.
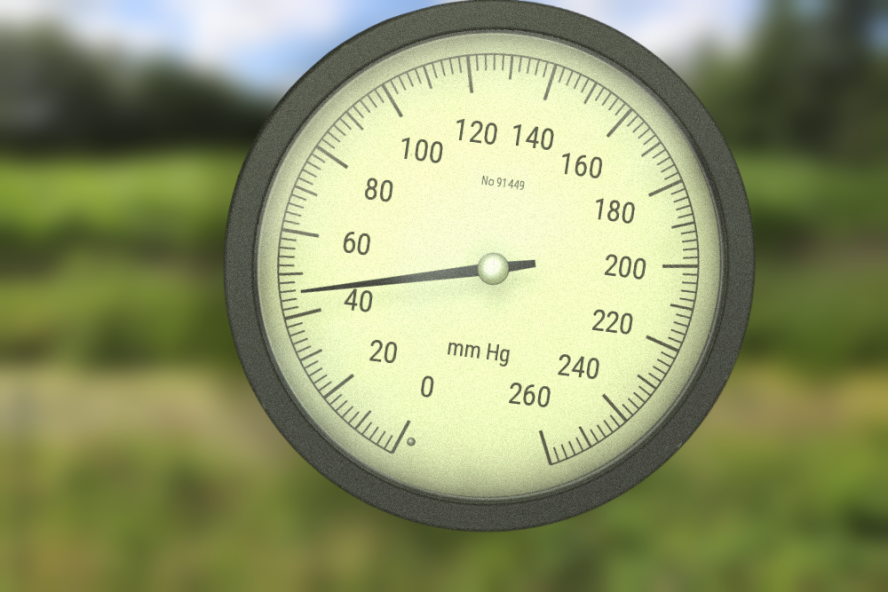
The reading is 46 mmHg
